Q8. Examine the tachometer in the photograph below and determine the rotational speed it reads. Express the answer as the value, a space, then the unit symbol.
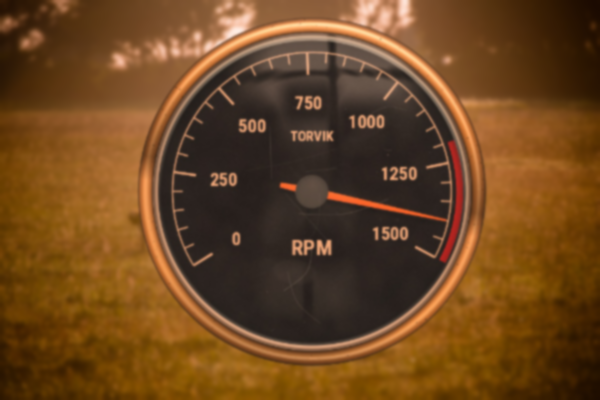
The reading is 1400 rpm
